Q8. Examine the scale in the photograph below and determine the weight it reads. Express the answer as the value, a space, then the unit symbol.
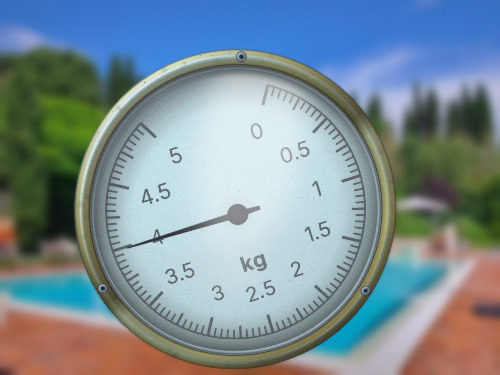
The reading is 4 kg
